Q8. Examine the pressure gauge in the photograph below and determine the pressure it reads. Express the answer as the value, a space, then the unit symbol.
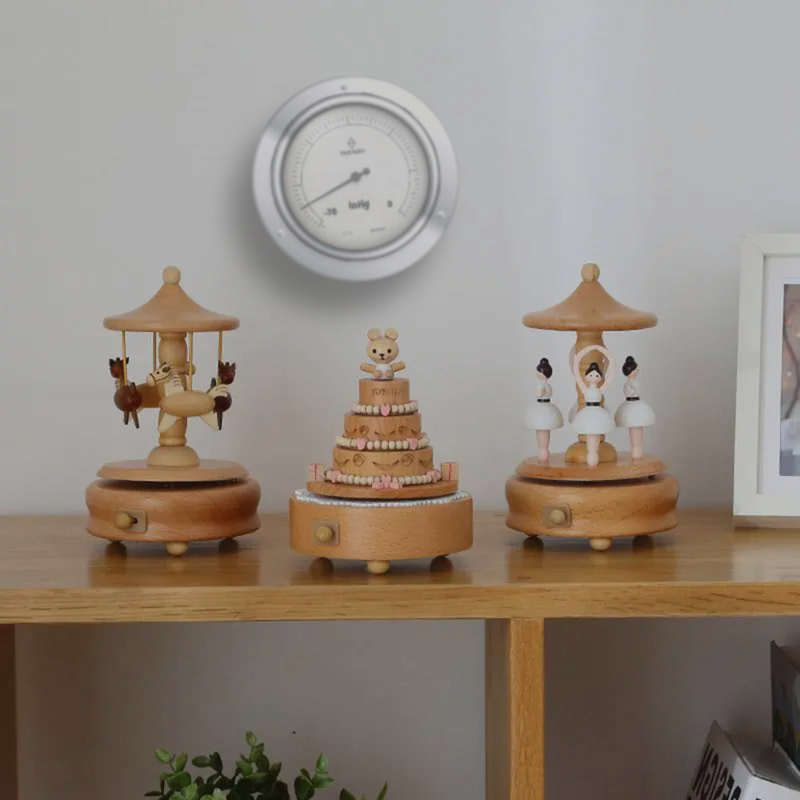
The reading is -27.5 inHg
